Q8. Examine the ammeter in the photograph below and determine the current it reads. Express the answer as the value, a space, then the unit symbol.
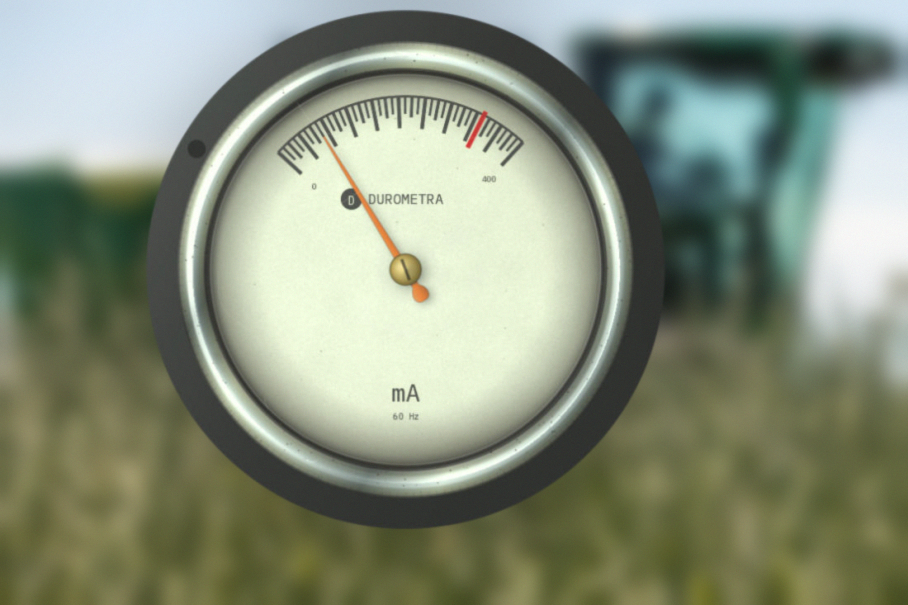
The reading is 70 mA
